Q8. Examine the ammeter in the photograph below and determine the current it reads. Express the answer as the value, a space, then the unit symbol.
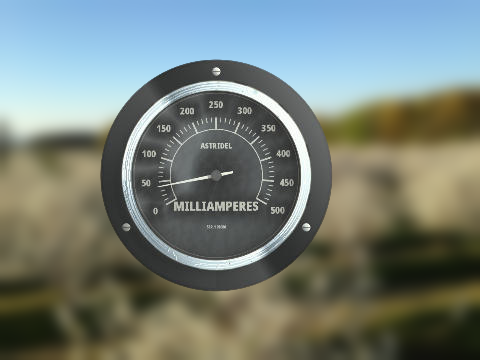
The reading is 40 mA
